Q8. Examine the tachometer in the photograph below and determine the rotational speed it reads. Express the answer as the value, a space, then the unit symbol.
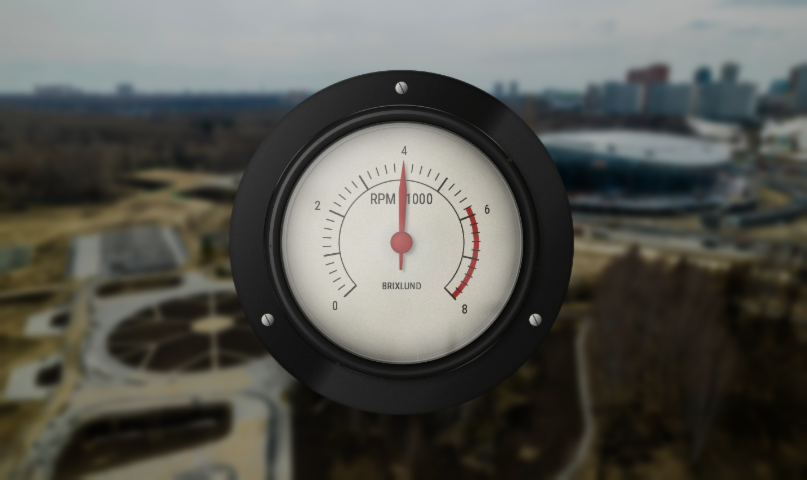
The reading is 4000 rpm
